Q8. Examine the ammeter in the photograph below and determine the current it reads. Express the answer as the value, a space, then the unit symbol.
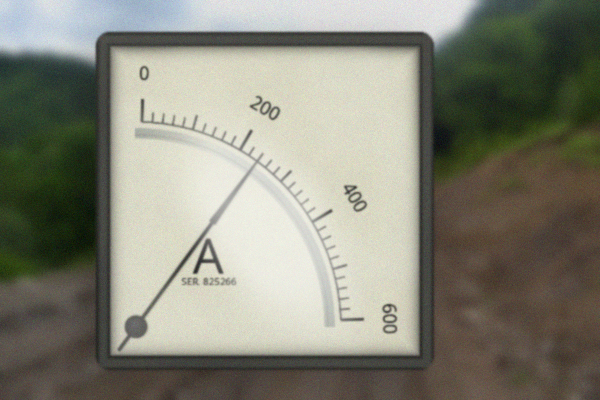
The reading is 240 A
